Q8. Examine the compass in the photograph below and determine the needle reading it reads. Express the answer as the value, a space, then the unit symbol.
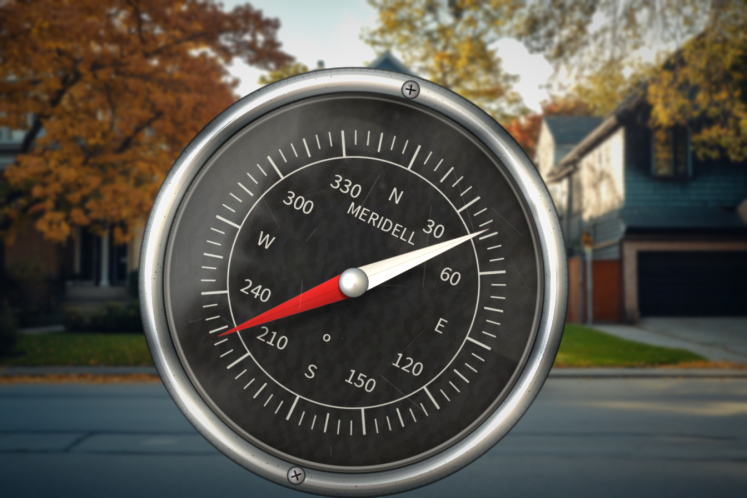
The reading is 222.5 °
